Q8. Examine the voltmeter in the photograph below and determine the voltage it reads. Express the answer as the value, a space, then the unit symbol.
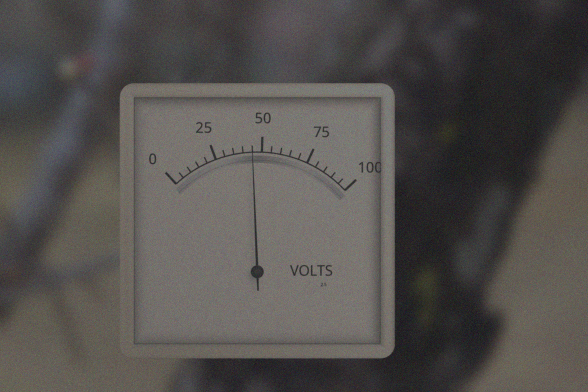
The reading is 45 V
